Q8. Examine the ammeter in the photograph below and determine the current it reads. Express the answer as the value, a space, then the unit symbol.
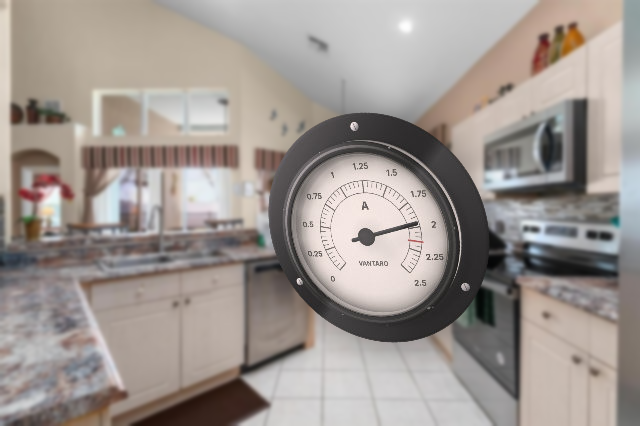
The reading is 1.95 A
